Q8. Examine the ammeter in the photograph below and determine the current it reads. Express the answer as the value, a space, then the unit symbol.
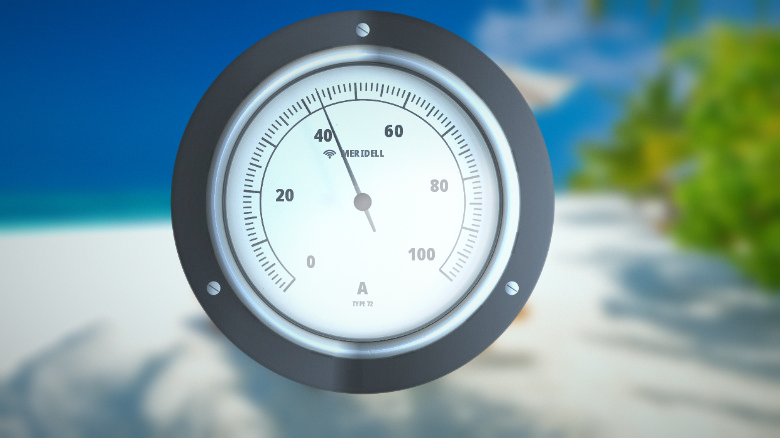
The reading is 43 A
